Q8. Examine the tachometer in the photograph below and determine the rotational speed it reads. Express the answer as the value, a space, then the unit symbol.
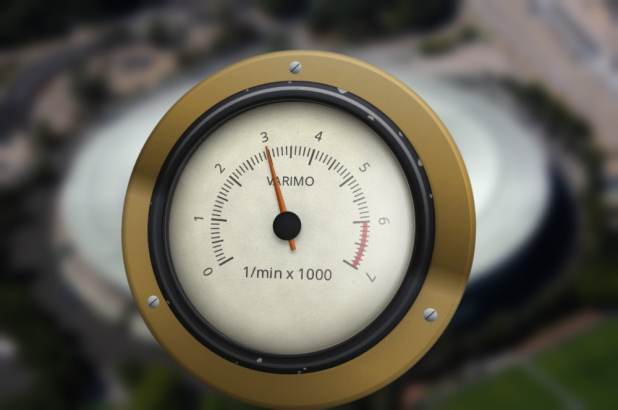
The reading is 3000 rpm
